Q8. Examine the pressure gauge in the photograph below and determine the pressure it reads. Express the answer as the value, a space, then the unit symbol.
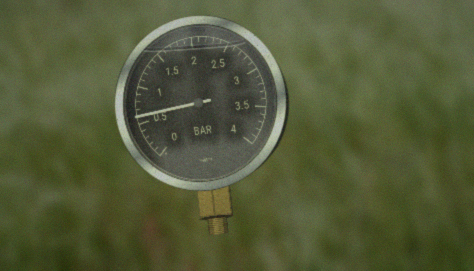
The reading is 0.6 bar
